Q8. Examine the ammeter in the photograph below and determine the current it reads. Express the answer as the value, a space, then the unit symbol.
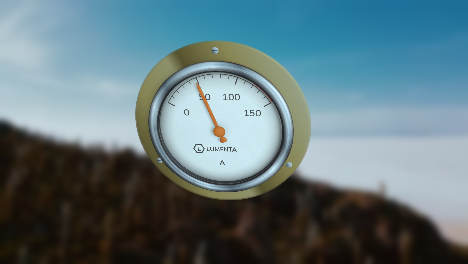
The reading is 50 A
